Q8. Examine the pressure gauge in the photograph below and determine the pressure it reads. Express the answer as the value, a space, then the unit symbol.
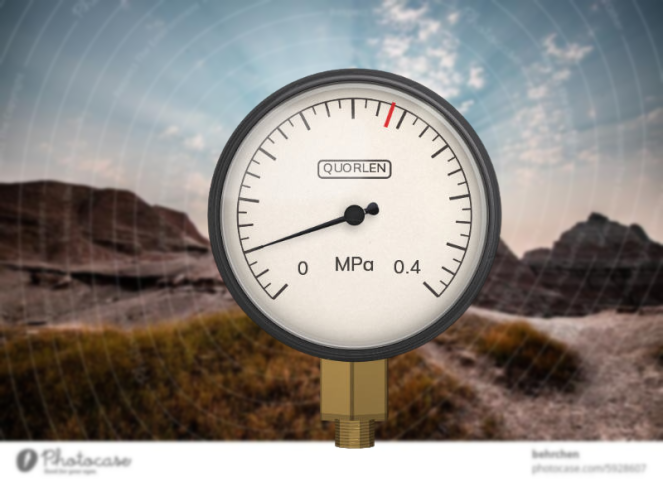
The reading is 0.04 MPa
